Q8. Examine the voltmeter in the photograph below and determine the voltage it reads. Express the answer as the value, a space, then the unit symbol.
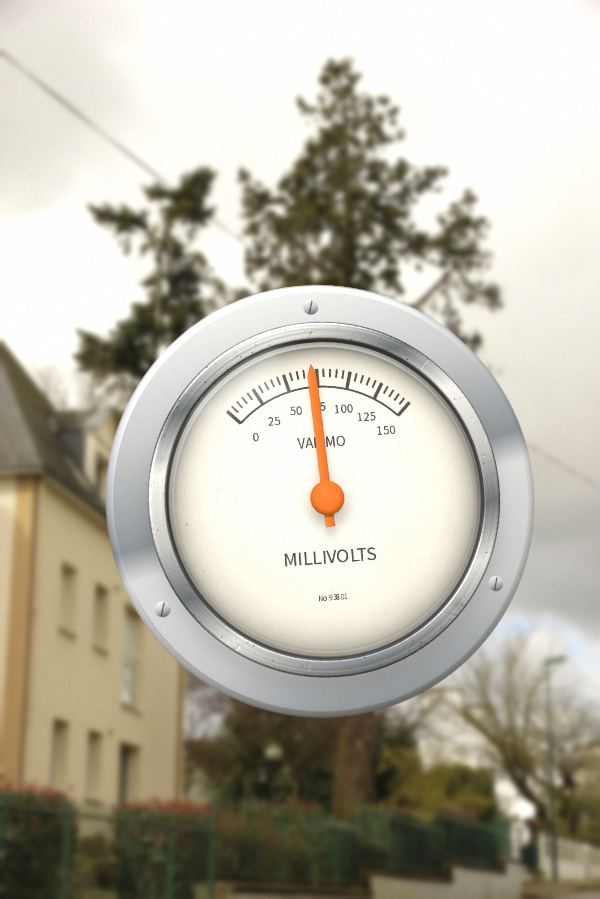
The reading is 70 mV
